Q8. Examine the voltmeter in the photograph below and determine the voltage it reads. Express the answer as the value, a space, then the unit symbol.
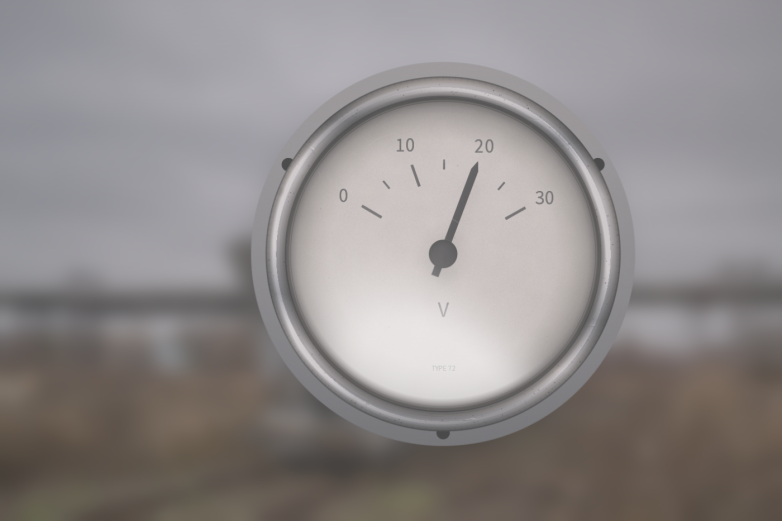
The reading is 20 V
